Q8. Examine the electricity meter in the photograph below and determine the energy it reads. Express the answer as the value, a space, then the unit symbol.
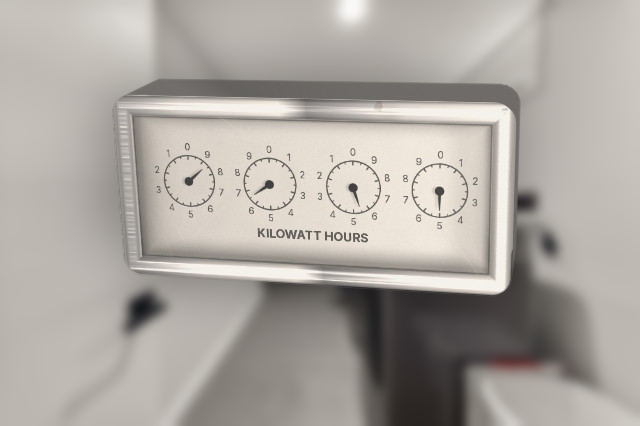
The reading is 8655 kWh
